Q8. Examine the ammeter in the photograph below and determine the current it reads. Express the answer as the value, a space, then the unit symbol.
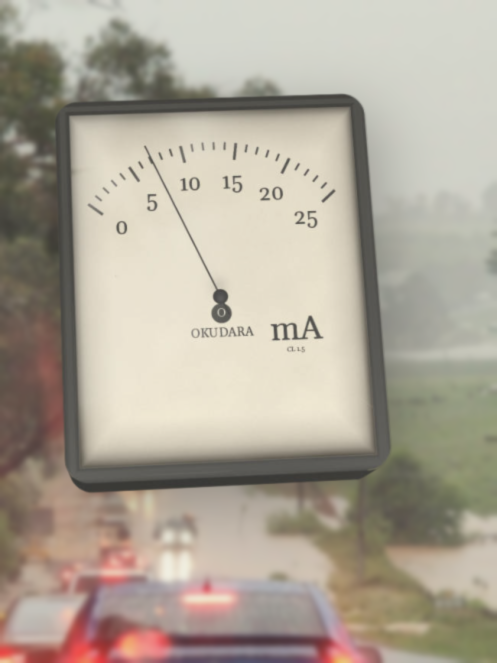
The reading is 7 mA
